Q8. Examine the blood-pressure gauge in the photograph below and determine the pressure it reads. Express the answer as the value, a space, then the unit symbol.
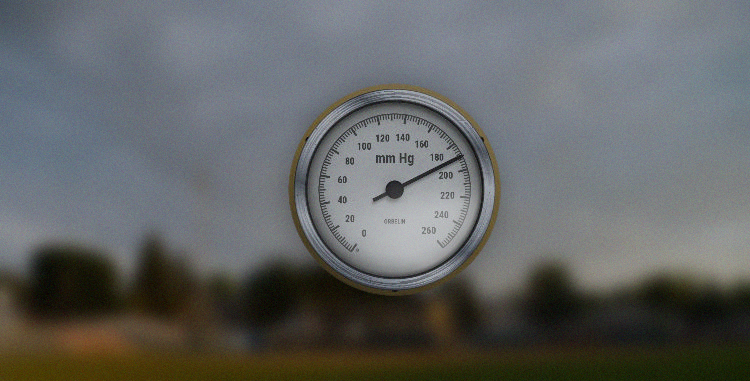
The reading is 190 mmHg
